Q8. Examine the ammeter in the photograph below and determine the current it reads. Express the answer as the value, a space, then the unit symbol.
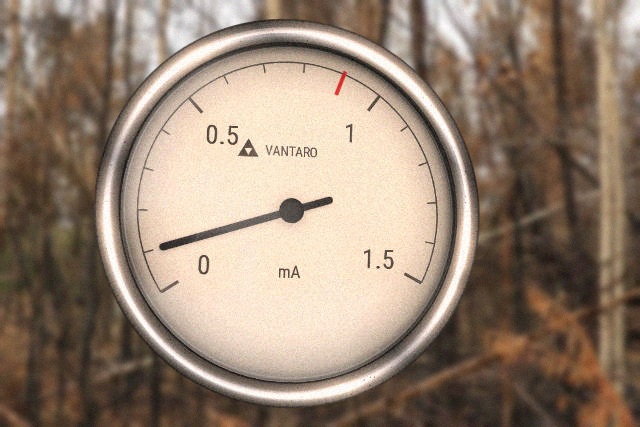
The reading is 0.1 mA
